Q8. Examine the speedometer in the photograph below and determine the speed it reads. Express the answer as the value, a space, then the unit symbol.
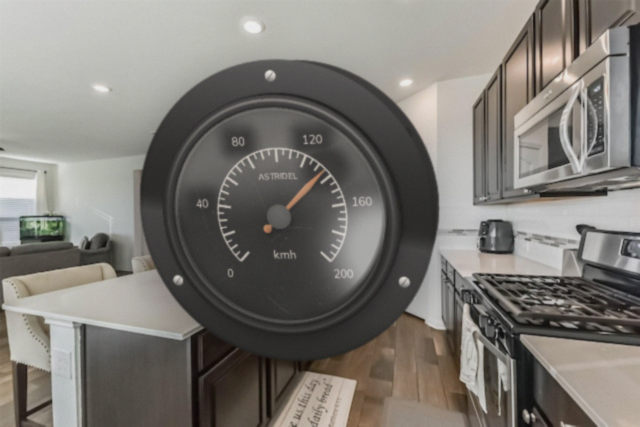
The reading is 135 km/h
